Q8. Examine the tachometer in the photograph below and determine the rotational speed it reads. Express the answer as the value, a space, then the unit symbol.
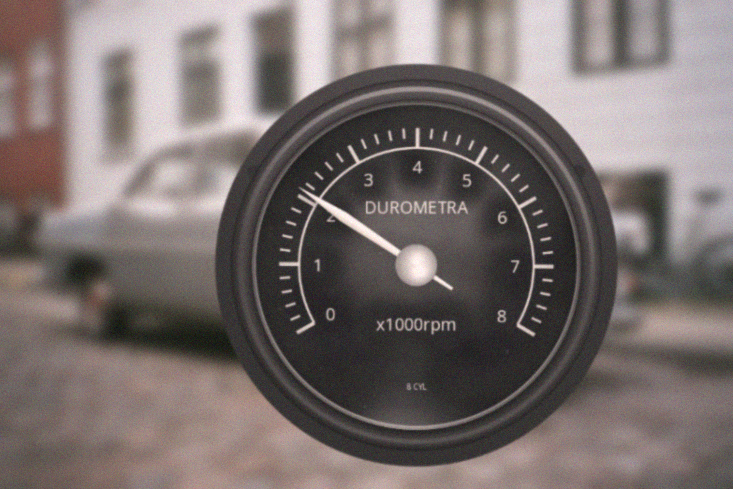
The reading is 2100 rpm
